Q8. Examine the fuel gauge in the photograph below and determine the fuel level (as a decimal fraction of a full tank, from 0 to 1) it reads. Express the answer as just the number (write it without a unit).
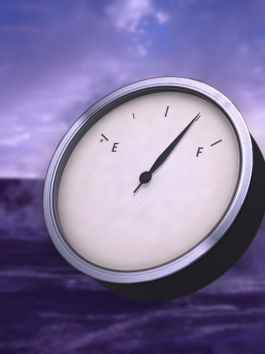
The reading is 0.75
